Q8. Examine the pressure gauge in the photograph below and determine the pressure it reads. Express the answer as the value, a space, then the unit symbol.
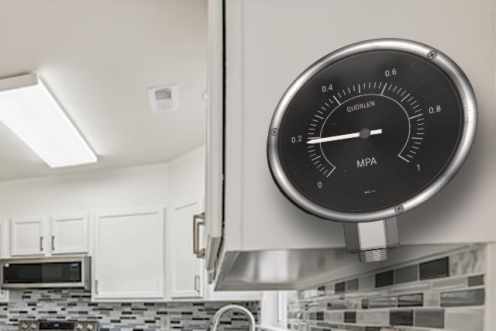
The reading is 0.18 MPa
